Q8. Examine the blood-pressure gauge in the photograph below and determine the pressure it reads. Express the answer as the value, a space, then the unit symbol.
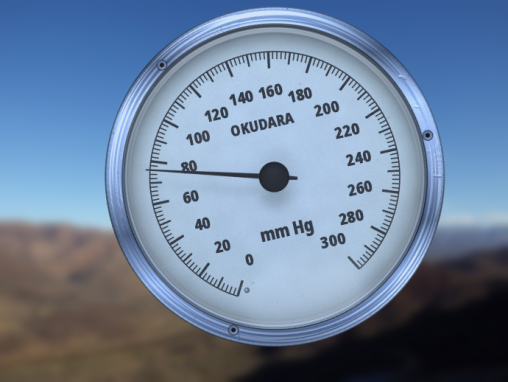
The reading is 76 mmHg
